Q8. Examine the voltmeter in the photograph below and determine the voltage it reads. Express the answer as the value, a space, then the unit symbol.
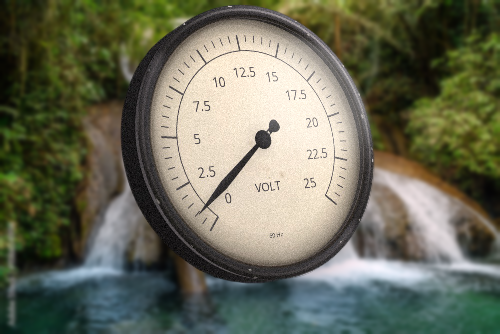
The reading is 1 V
